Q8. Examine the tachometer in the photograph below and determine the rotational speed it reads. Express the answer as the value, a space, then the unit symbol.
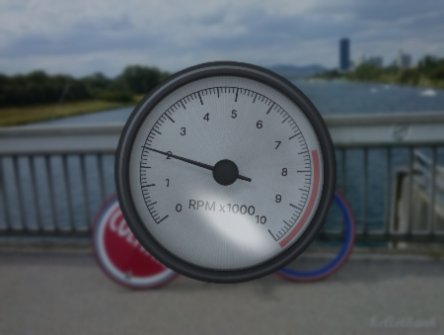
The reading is 2000 rpm
